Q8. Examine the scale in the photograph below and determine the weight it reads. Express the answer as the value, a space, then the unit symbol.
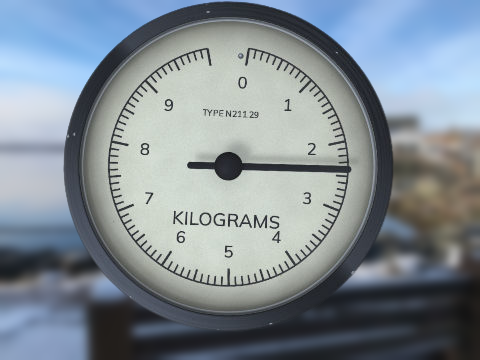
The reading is 2.4 kg
